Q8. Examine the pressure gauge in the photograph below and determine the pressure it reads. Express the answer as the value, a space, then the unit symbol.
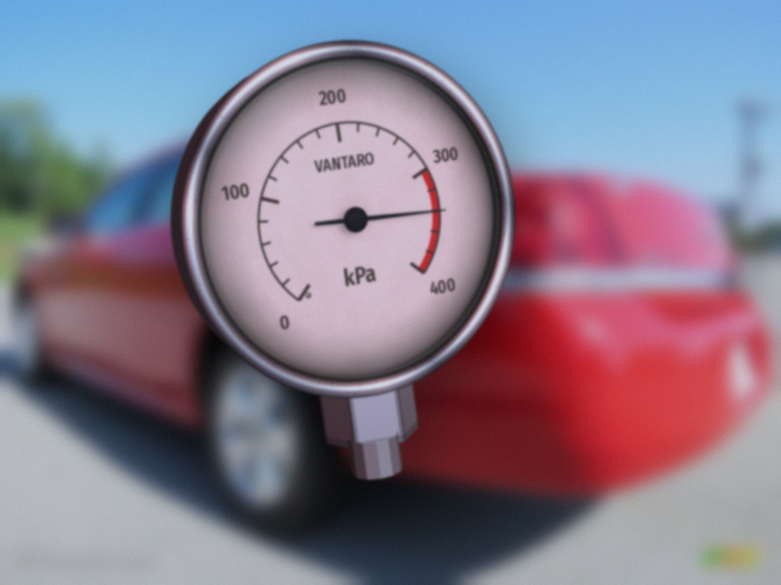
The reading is 340 kPa
